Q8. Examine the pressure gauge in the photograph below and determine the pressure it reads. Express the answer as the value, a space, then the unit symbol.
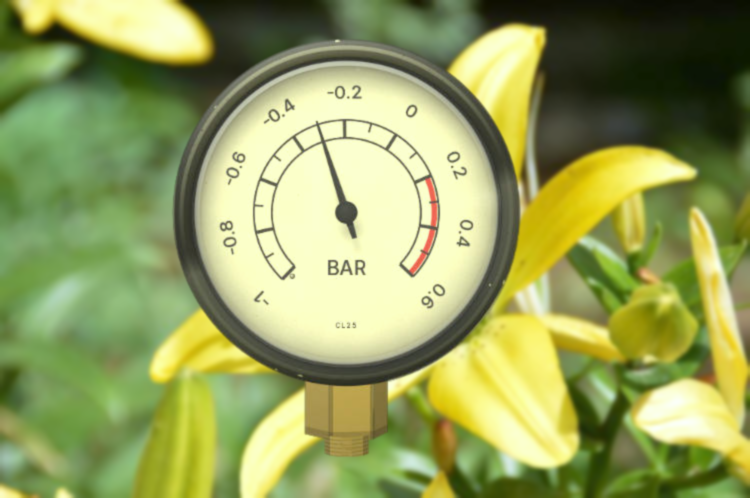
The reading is -0.3 bar
